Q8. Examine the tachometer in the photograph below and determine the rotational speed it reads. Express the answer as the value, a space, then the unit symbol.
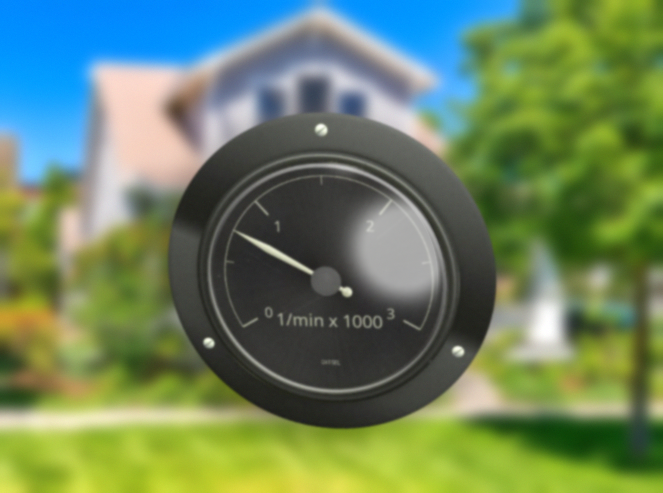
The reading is 750 rpm
